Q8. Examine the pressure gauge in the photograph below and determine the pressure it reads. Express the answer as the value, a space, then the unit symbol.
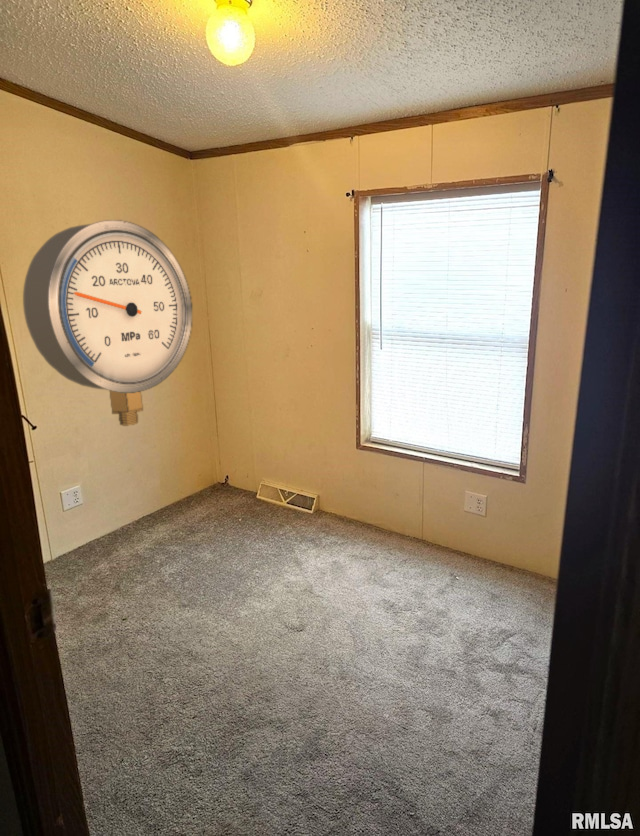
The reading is 14 MPa
